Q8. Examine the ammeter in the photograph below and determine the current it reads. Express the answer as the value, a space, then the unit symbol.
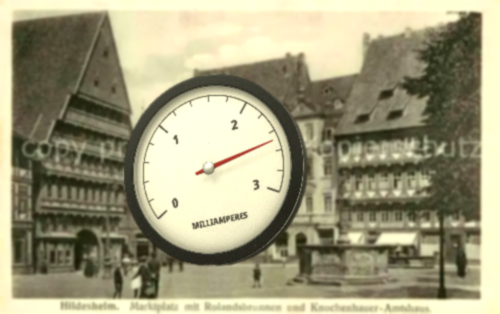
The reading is 2.5 mA
